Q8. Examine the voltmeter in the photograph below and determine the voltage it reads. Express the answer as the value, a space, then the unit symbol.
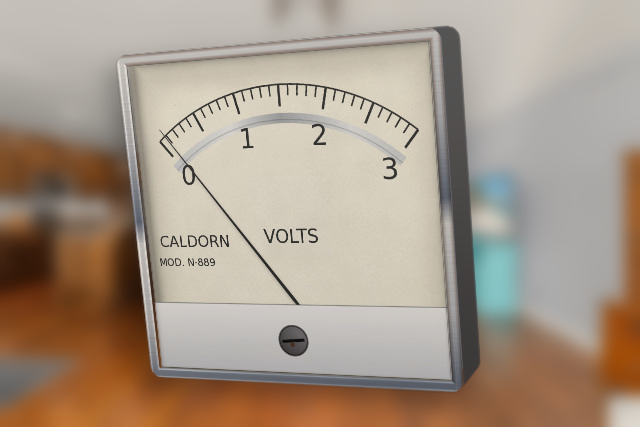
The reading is 0.1 V
